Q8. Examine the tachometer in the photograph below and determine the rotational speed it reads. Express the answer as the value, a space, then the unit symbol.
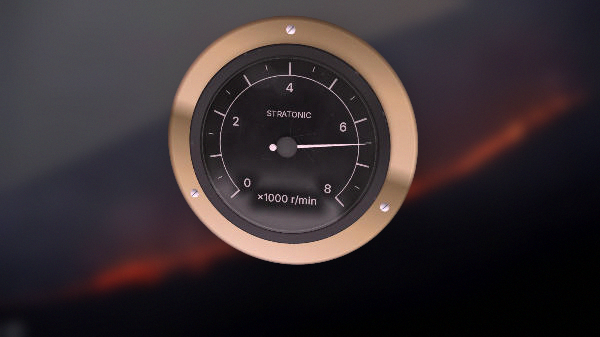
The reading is 6500 rpm
